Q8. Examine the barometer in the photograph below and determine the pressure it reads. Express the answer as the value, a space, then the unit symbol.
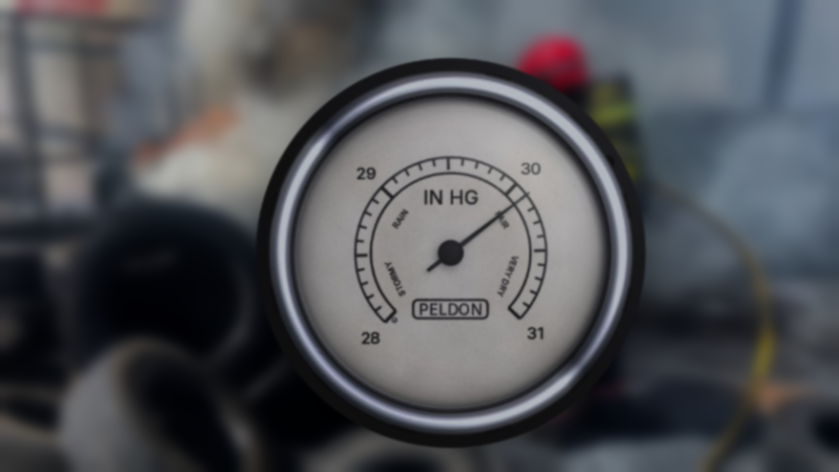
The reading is 30.1 inHg
